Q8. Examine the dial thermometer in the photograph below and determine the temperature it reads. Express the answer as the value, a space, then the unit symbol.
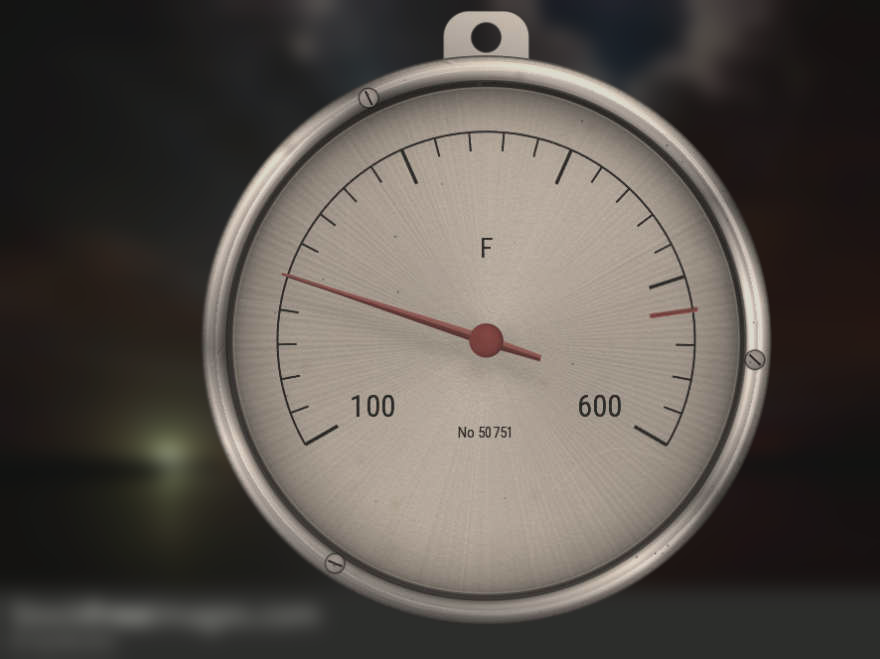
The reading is 200 °F
